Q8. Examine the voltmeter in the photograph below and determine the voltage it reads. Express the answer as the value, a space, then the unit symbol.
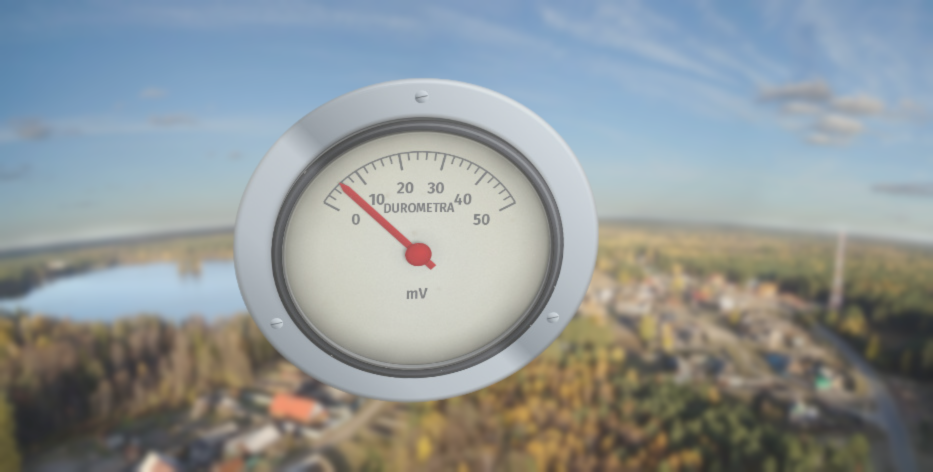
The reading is 6 mV
